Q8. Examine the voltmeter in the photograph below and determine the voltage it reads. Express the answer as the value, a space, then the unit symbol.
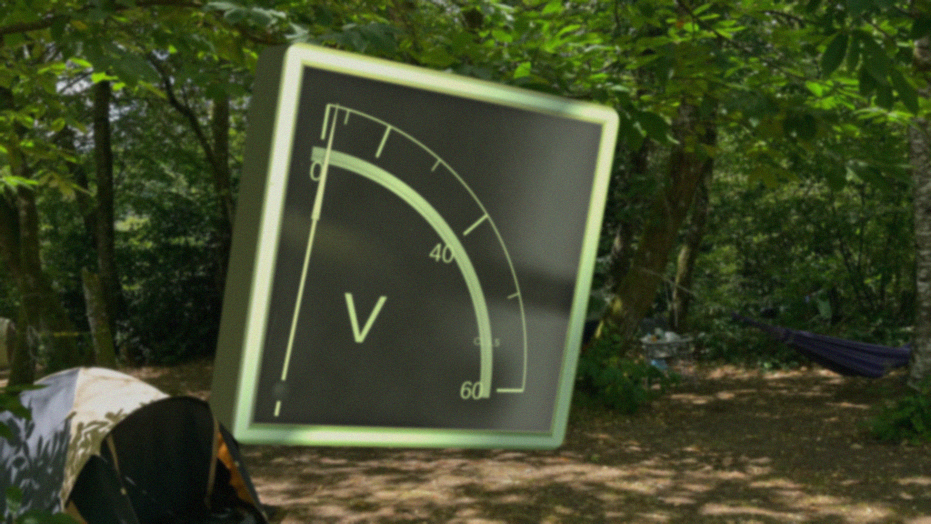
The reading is 5 V
